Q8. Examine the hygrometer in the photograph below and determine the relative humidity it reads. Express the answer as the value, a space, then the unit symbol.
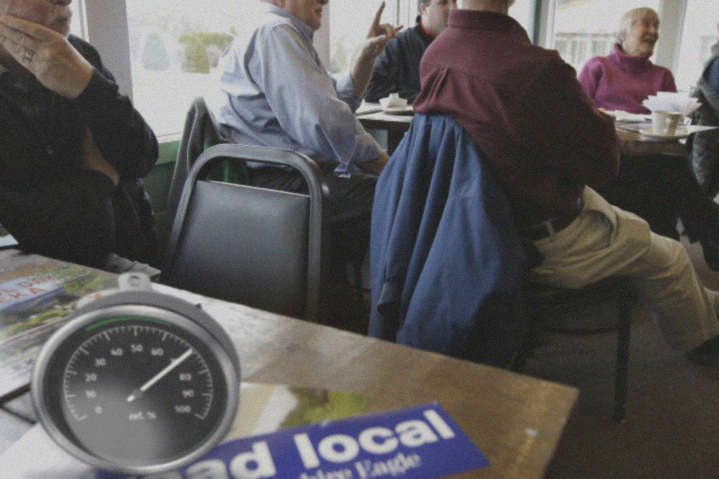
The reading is 70 %
